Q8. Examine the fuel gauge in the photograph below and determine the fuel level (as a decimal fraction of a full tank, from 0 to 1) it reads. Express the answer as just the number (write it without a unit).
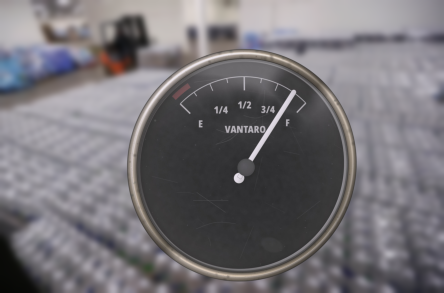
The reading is 0.875
